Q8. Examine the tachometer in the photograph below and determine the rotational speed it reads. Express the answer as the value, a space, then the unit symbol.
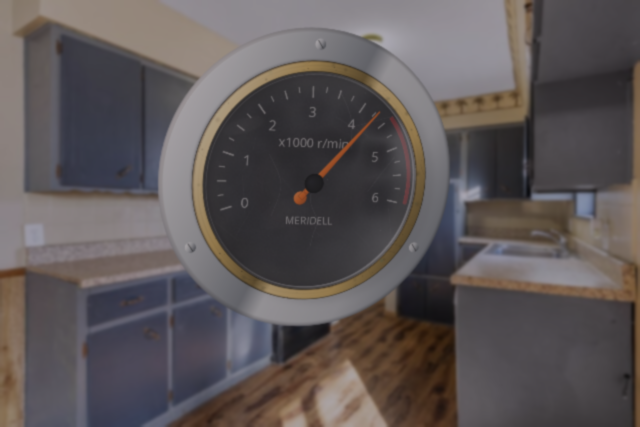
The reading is 4250 rpm
